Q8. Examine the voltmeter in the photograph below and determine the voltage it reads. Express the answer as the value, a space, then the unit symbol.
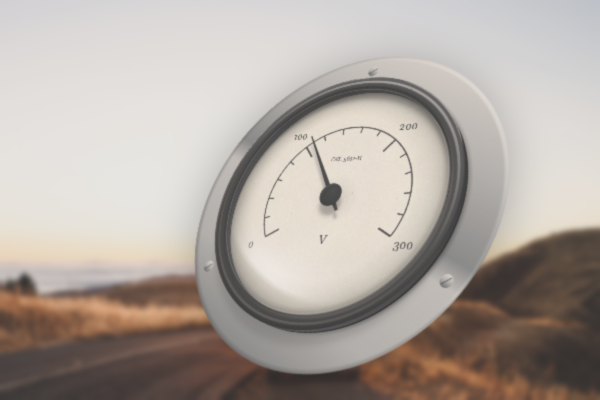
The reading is 110 V
